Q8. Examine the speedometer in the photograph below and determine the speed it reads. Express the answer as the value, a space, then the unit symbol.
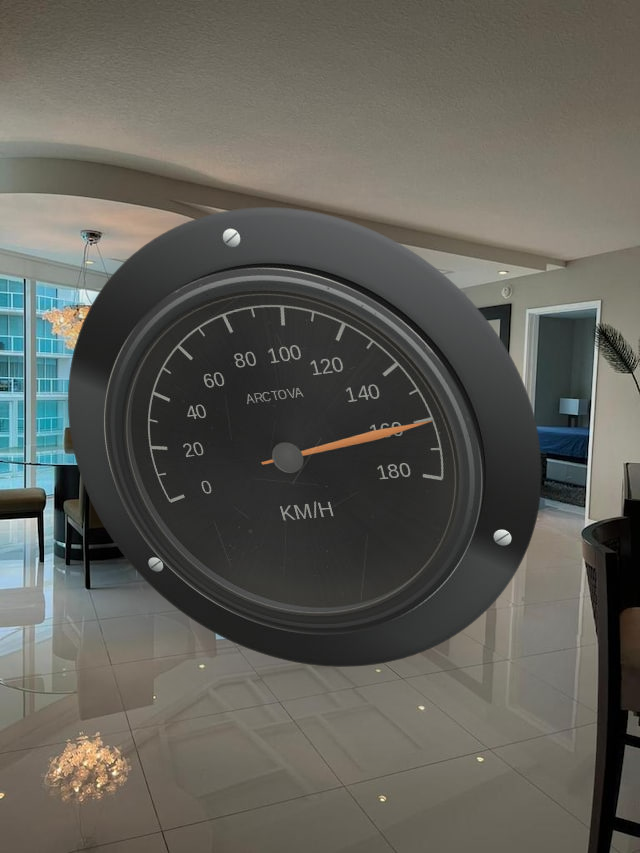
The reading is 160 km/h
